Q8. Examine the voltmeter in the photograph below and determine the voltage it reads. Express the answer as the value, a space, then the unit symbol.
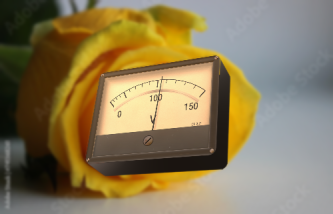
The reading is 105 V
